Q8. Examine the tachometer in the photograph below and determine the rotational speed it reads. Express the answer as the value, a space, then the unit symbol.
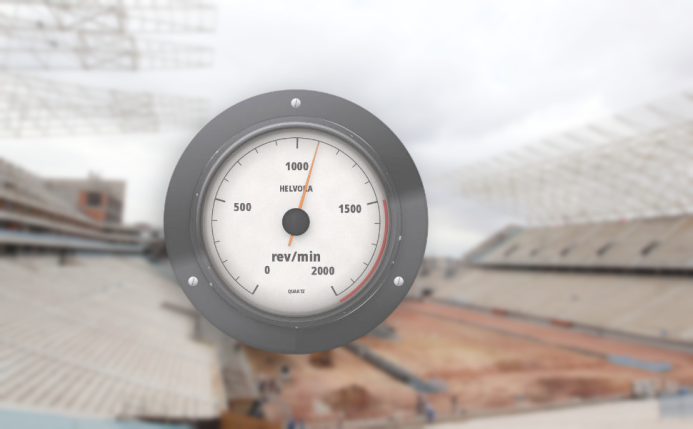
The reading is 1100 rpm
